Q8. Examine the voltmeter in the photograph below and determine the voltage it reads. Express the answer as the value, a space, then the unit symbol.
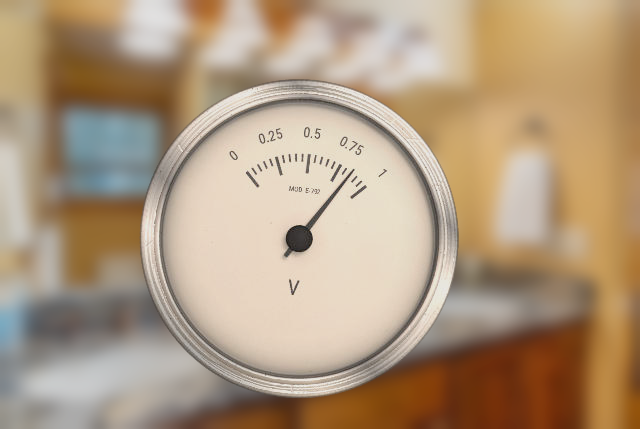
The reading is 0.85 V
